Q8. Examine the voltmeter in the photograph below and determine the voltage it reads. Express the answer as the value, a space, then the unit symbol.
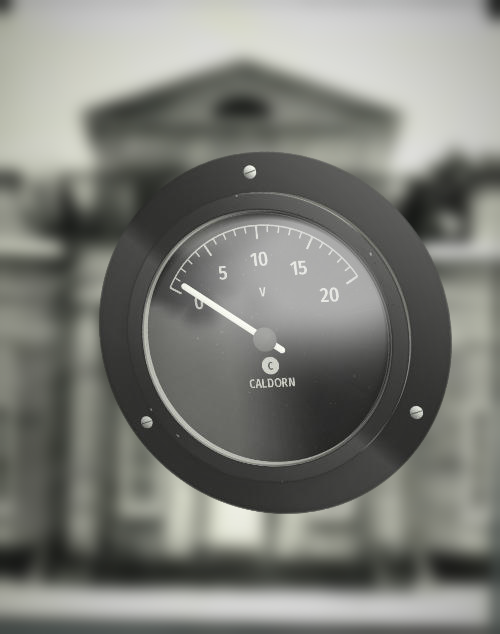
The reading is 1 V
